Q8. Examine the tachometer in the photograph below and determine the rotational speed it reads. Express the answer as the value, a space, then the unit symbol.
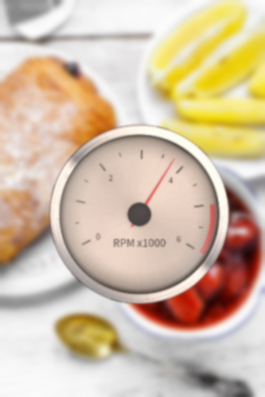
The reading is 3750 rpm
